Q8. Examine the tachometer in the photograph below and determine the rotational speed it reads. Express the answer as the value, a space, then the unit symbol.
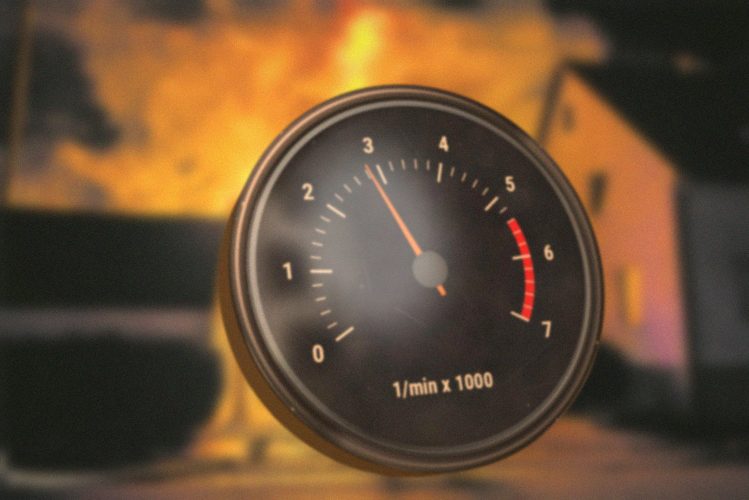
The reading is 2800 rpm
